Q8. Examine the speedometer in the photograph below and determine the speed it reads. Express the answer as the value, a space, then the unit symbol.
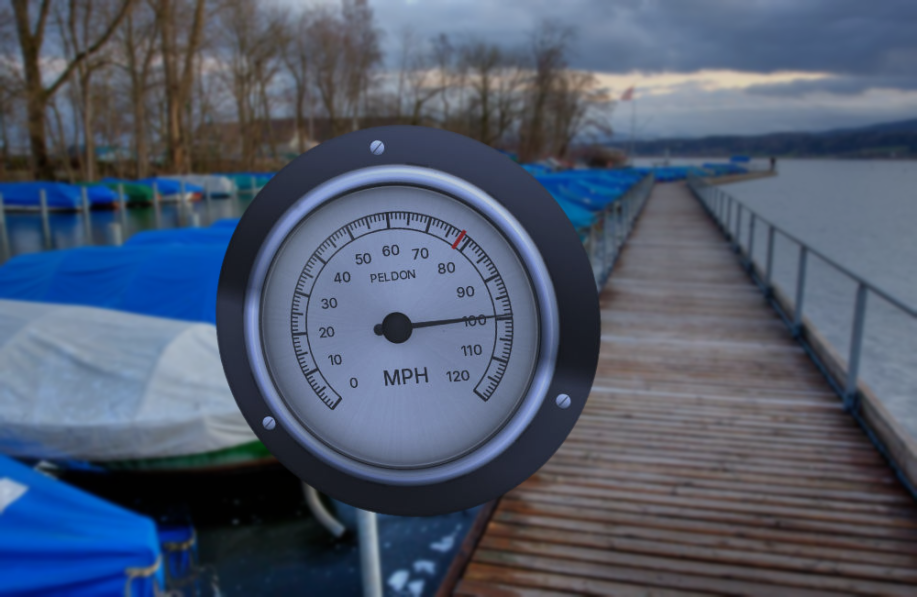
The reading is 99 mph
